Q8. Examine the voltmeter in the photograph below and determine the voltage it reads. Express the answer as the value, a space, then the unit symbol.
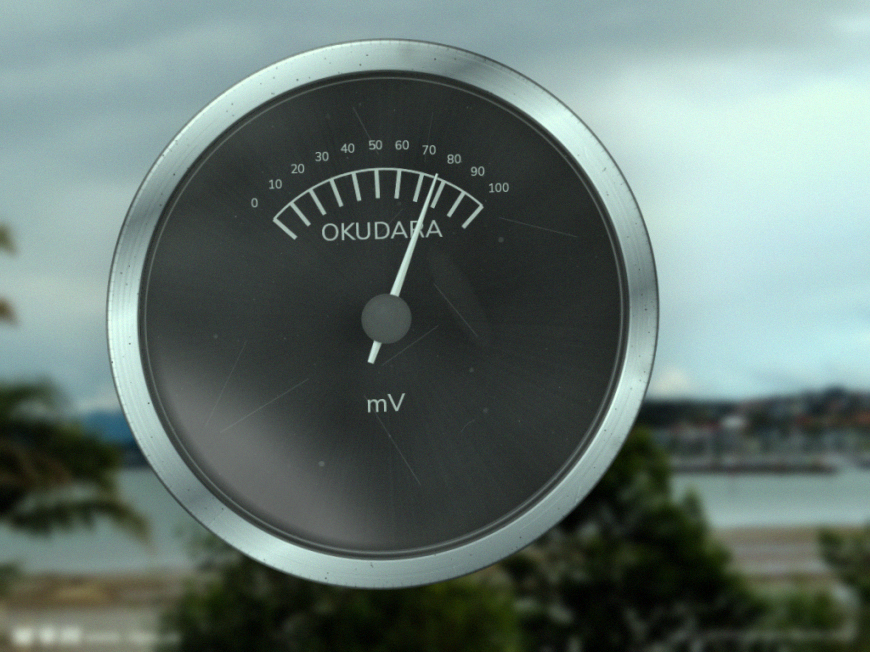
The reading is 75 mV
